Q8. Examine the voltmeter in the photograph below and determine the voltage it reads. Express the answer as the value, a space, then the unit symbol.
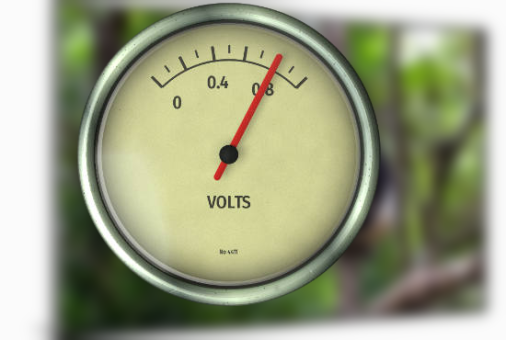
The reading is 0.8 V
